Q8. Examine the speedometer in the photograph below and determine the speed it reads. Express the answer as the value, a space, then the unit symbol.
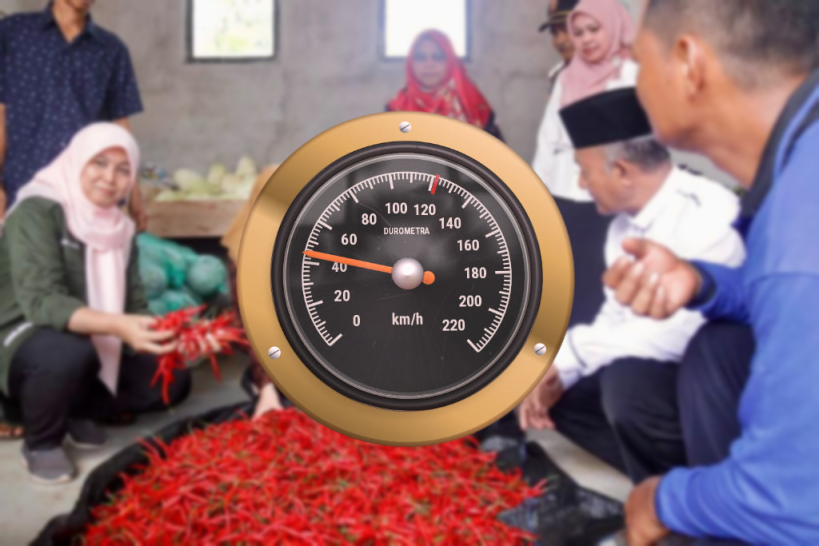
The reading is 44 km/h
